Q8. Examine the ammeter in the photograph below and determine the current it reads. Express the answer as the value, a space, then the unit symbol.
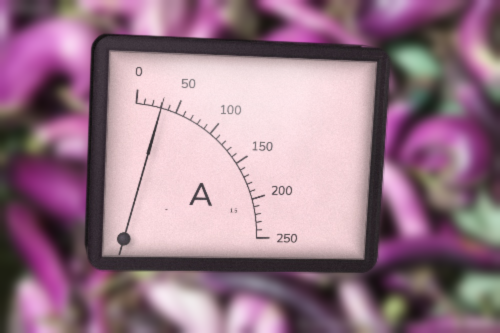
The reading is 30 A
